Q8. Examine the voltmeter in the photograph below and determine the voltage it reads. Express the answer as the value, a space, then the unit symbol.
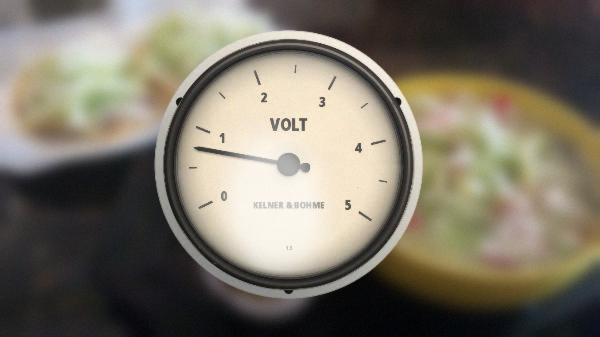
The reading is 0.75 V
